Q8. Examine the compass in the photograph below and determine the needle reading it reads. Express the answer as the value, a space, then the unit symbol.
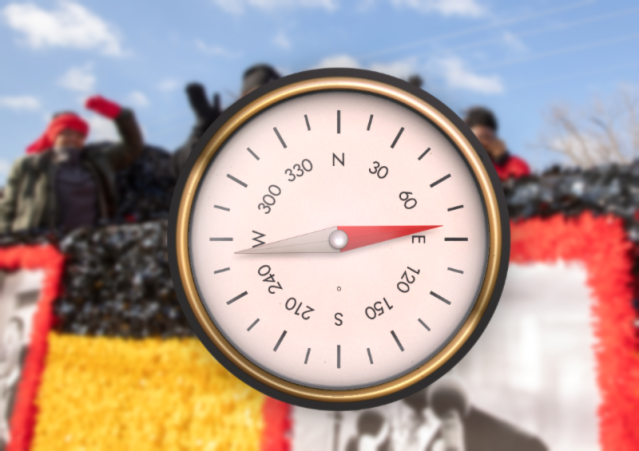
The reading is 82.5 °
